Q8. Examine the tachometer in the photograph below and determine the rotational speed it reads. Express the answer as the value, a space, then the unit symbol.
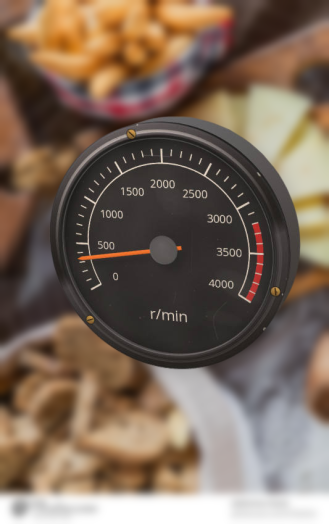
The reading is 350 rpm
